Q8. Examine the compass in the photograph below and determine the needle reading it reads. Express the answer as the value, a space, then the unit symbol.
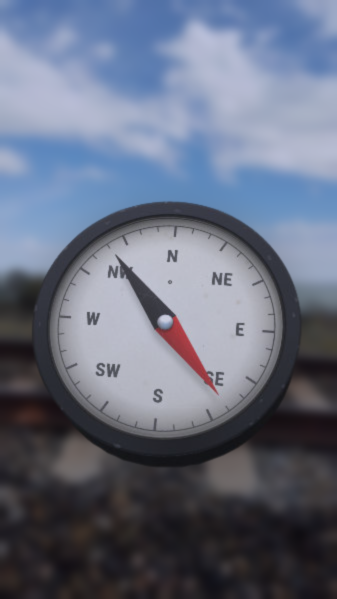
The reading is 140 °
